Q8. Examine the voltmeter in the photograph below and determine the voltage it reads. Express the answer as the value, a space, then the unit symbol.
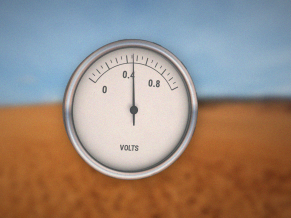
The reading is 0.45 V
